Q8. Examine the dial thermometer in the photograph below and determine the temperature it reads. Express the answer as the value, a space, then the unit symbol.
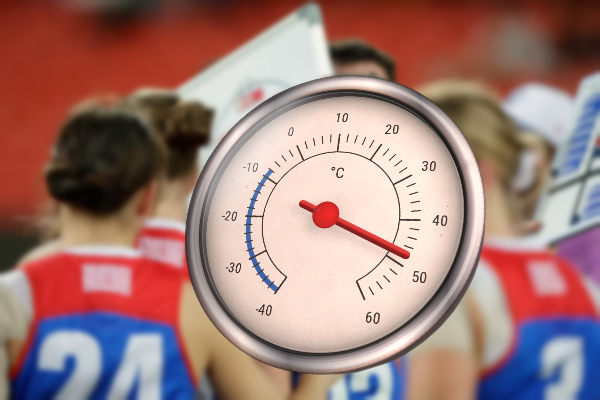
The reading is 48 °C
